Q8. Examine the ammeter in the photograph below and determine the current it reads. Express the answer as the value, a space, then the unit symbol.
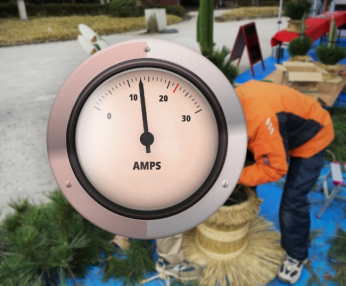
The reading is 13 A
